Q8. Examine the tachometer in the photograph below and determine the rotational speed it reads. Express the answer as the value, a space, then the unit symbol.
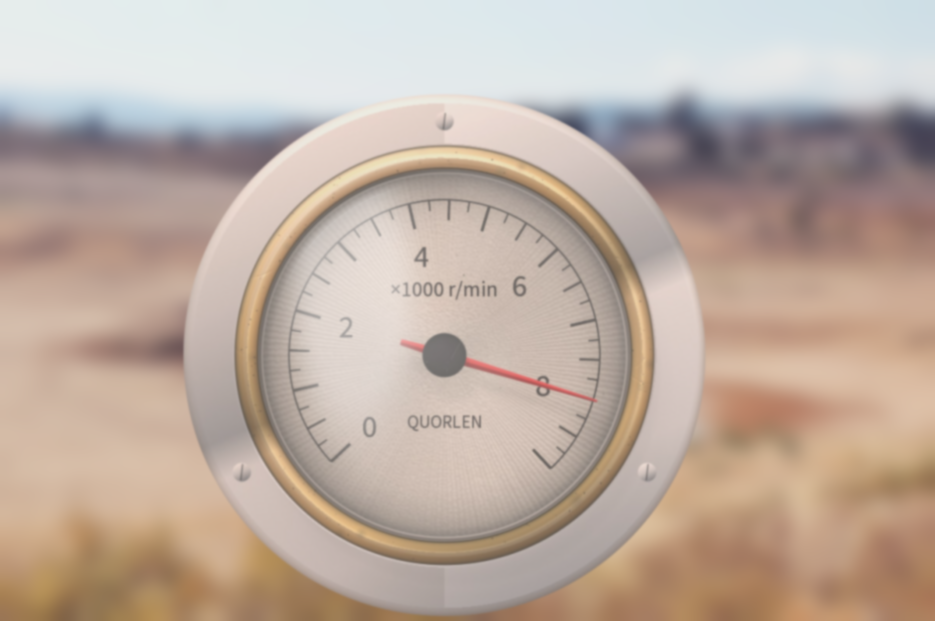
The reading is 8000 rpm
